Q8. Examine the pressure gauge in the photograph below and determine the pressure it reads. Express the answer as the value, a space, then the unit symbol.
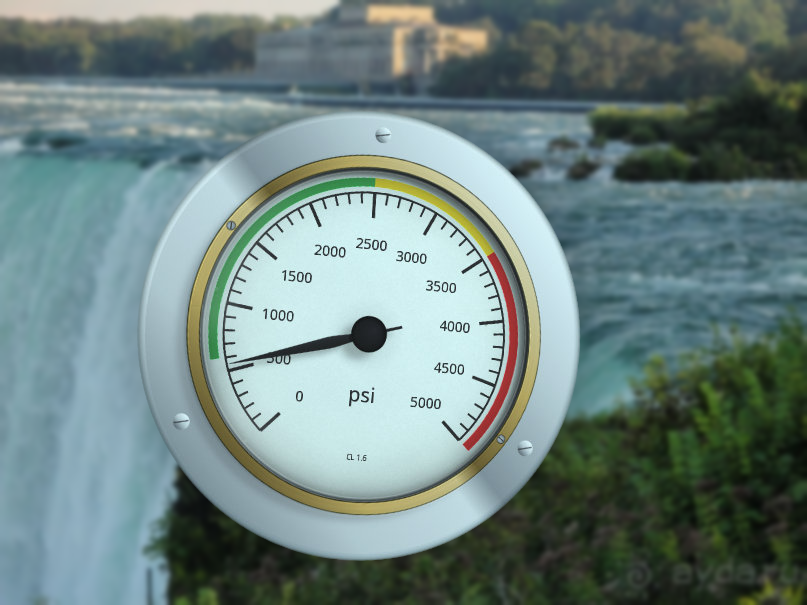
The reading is 550 psi
